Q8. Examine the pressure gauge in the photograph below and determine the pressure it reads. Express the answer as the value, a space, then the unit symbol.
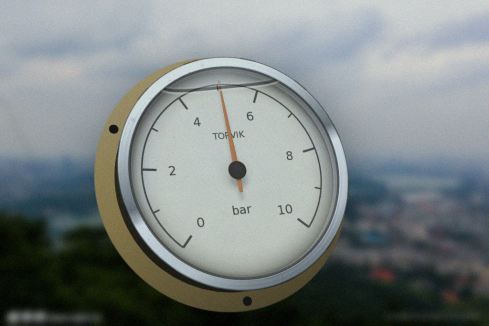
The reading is 5 bar
